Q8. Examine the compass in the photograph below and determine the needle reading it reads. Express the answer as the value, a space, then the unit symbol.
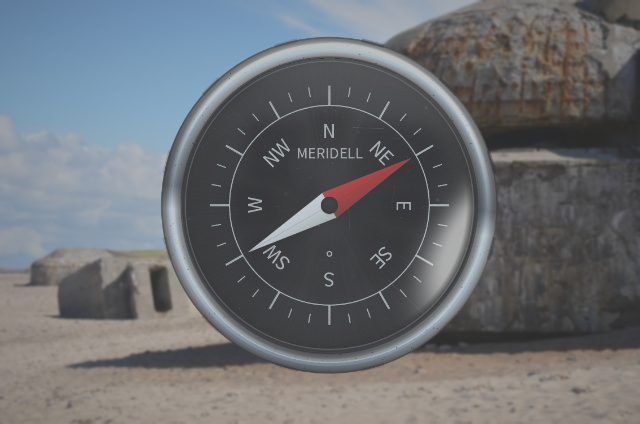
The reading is 60 °
